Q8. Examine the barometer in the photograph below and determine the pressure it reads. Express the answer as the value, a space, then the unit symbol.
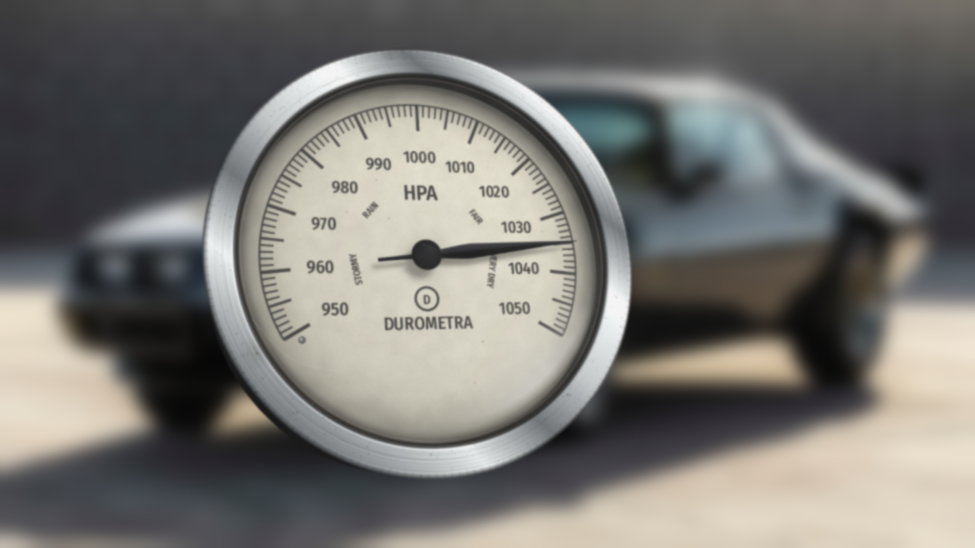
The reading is 1035 hPa
